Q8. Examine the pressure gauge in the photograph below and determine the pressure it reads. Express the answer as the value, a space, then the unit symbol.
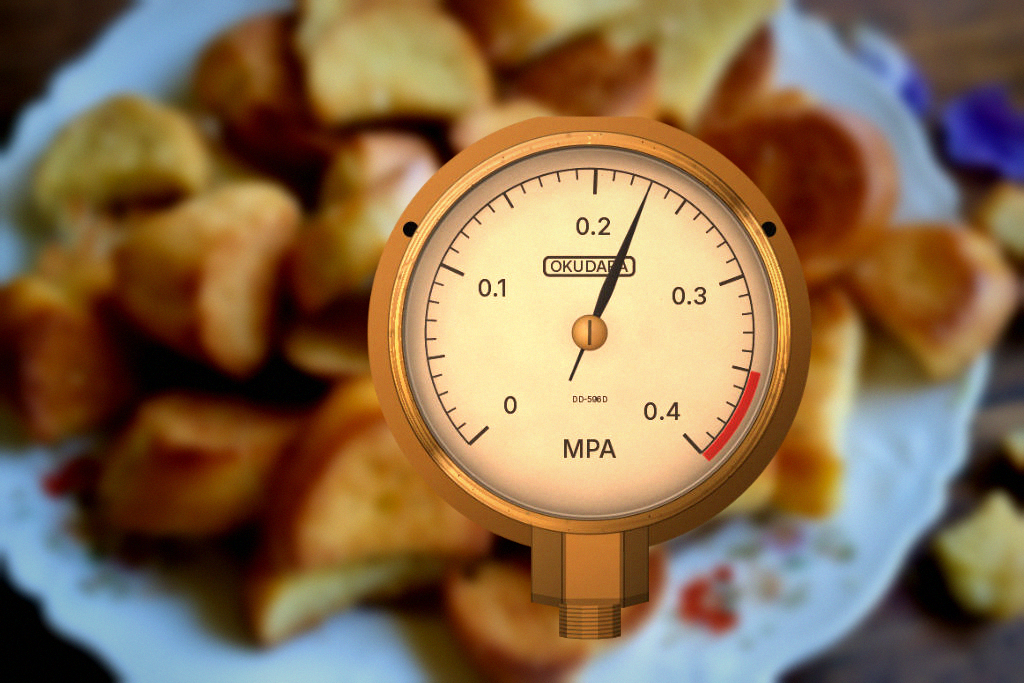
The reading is 0.23 MPa
